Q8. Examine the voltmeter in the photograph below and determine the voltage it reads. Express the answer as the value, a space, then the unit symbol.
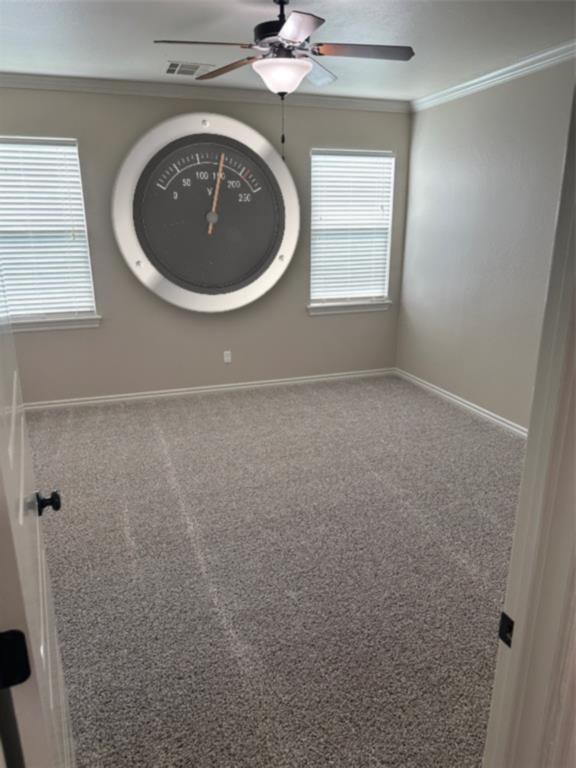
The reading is 150 V
